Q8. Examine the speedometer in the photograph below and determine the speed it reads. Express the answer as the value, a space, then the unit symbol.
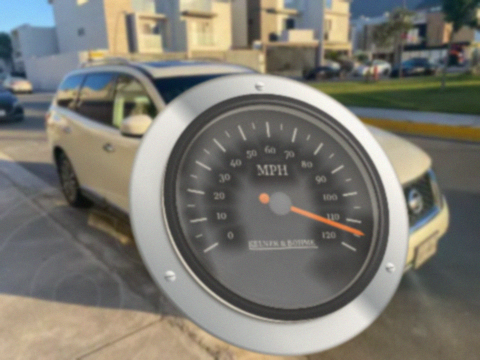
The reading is 115 mph
